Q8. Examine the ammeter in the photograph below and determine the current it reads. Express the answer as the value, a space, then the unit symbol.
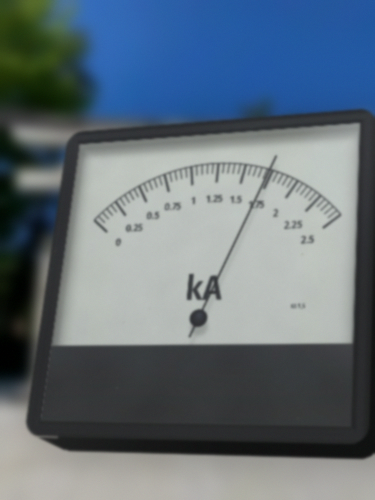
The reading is 1.75 kA
